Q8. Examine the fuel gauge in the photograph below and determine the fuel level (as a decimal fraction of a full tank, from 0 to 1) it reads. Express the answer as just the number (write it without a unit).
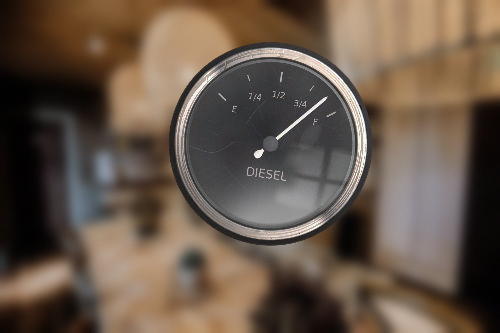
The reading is 0.875
